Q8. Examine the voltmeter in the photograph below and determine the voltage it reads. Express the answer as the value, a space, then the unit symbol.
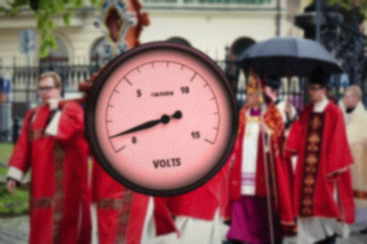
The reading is 1 V
